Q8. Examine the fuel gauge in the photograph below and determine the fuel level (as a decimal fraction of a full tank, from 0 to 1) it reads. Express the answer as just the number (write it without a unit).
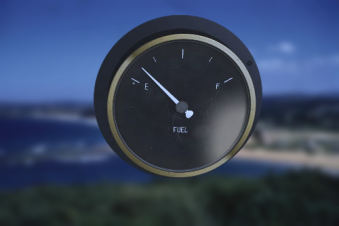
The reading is 0.125
